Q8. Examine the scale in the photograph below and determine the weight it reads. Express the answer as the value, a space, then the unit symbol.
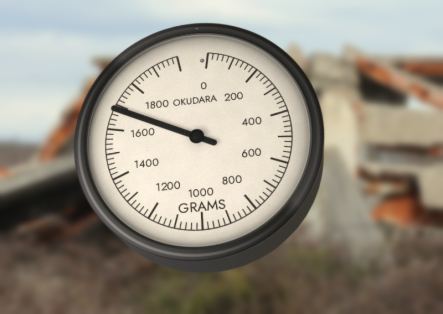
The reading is 1680 g
